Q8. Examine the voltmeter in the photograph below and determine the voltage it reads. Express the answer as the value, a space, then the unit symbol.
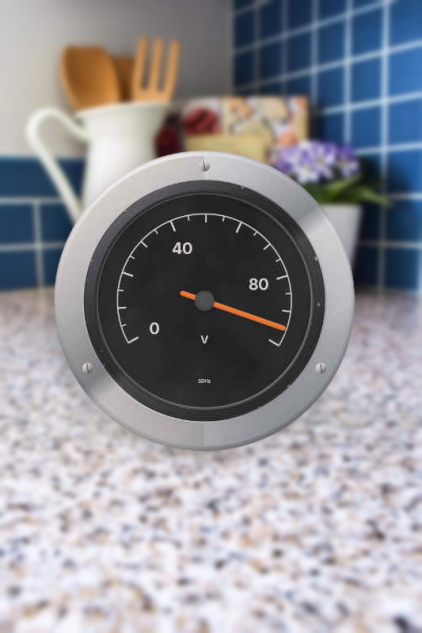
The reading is 95 V
